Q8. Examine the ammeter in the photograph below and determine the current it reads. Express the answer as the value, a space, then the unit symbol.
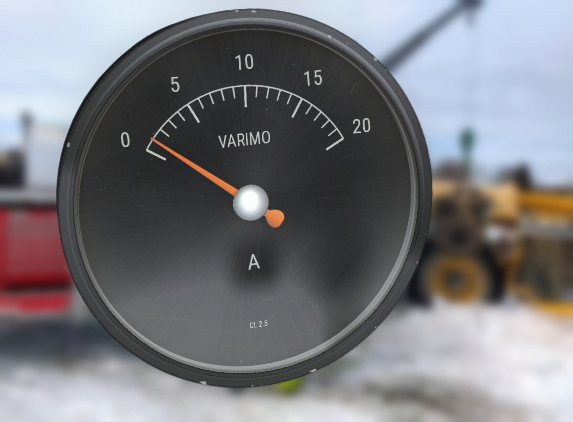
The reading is 1 A
